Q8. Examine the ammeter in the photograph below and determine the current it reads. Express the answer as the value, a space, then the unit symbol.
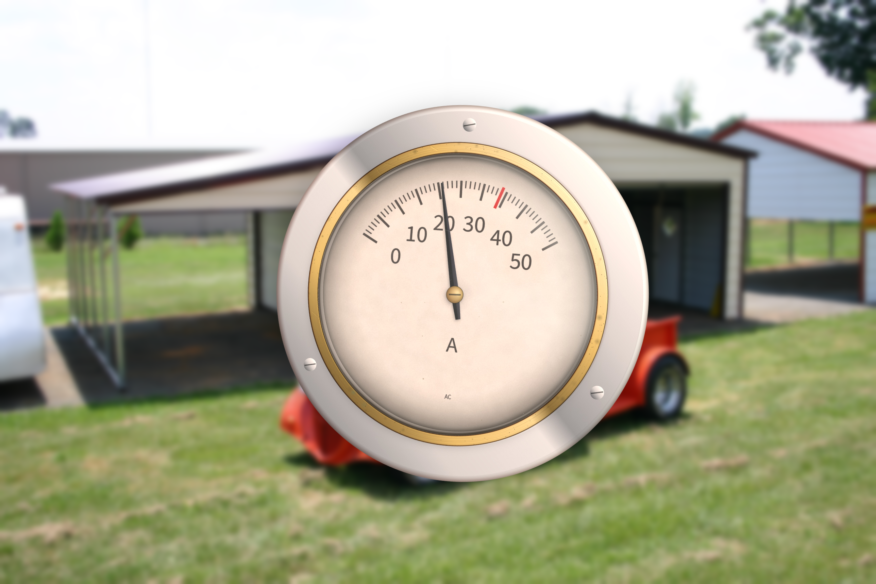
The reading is 21 A
